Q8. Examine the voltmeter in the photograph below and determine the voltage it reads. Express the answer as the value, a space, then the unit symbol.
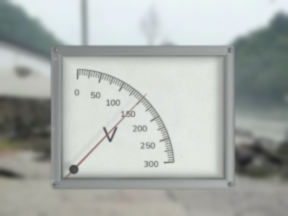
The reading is 150 V
